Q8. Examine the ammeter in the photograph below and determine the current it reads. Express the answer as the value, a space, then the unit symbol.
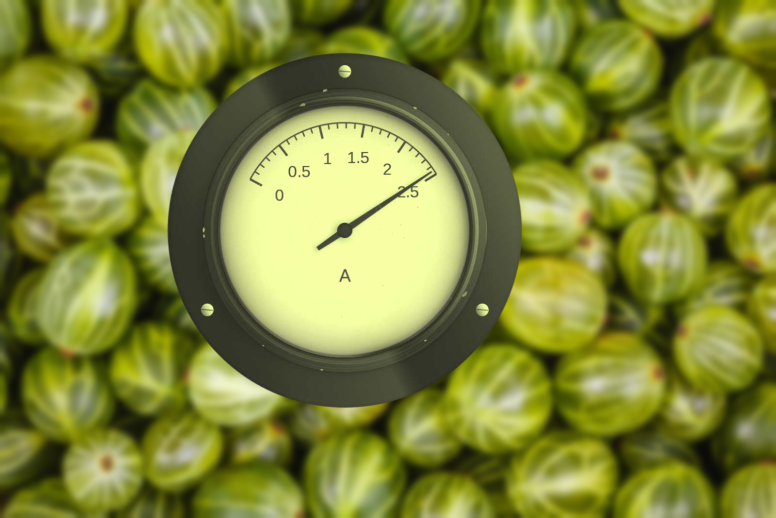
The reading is 2.45 A
